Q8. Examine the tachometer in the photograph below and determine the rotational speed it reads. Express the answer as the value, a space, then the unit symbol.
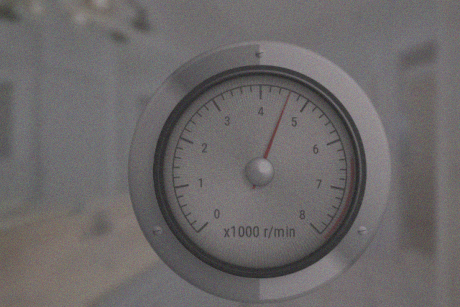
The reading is 4600 rpm
